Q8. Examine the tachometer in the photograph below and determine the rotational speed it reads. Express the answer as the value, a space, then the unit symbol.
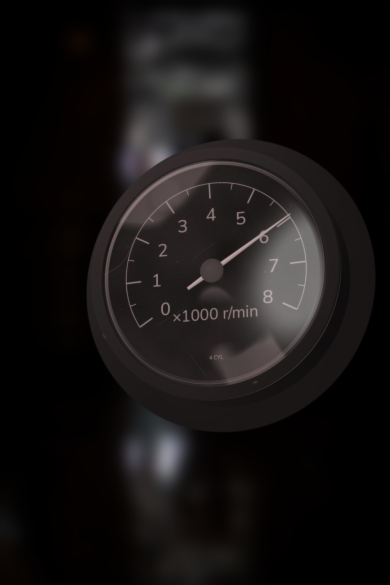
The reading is 6000 rpm
